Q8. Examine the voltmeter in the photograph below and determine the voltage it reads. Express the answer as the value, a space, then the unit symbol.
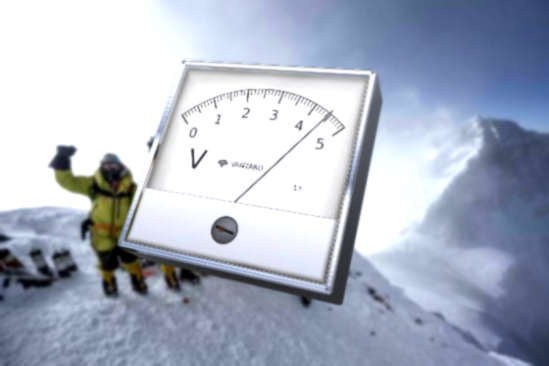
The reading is 4.5 V
